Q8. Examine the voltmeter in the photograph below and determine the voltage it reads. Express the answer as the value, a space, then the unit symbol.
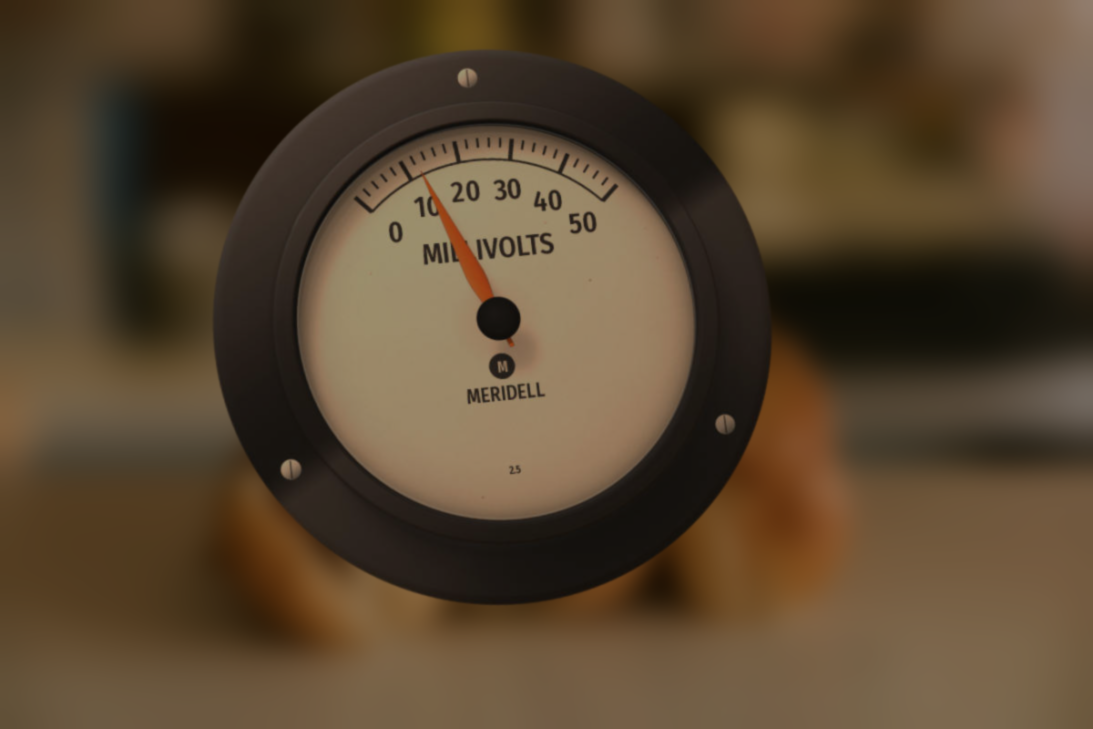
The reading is 12 mV
